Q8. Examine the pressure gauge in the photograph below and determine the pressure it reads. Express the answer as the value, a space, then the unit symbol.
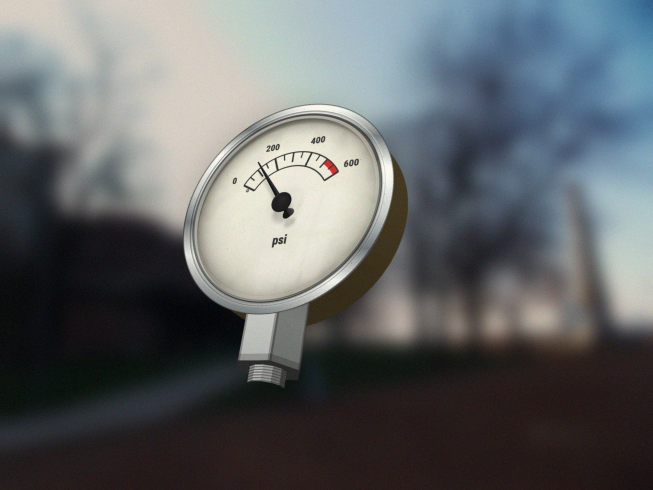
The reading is 125 psi
